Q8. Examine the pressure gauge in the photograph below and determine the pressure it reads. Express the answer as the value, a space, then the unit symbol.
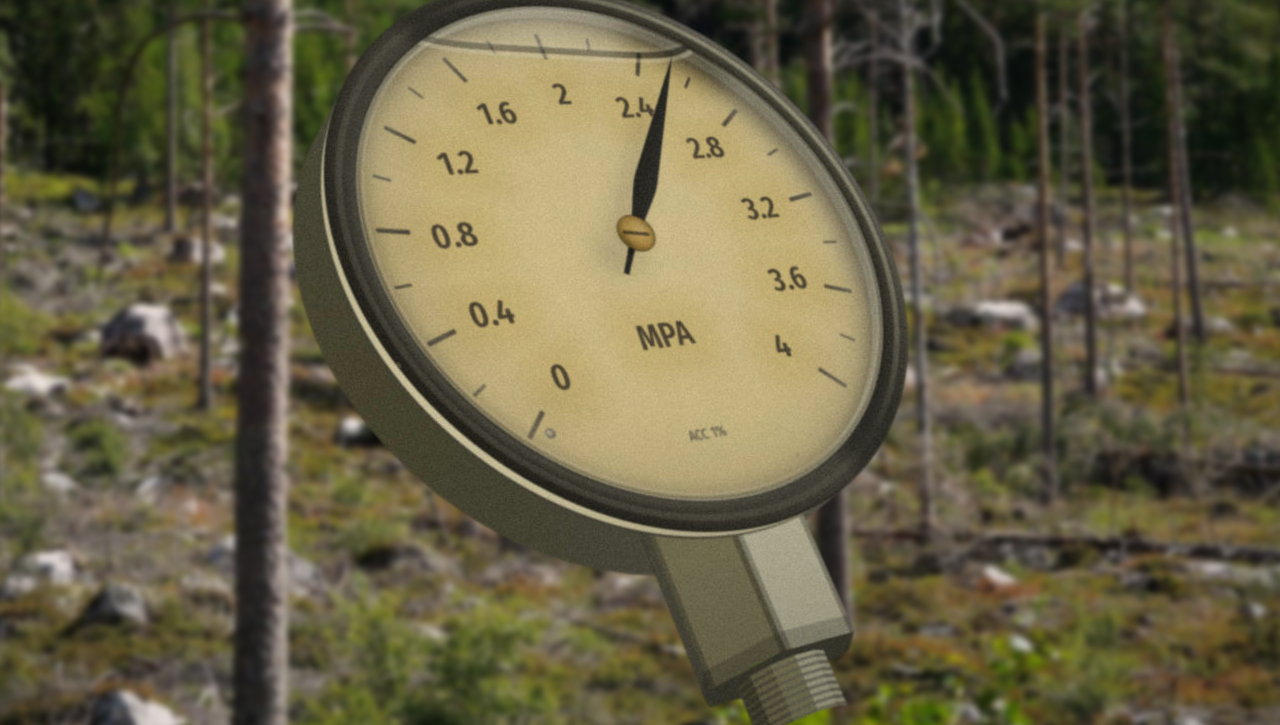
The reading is 2.5 MPa
